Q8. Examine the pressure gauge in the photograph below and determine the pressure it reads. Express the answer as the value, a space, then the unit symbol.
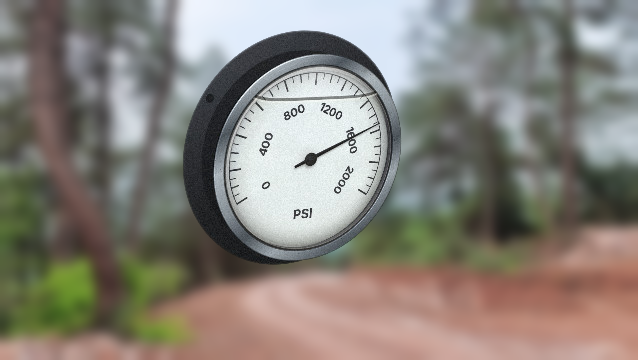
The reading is 1550 psi
